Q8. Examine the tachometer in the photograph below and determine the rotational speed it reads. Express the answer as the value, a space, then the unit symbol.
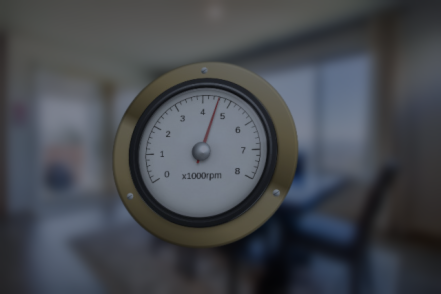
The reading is 4600 rpm
